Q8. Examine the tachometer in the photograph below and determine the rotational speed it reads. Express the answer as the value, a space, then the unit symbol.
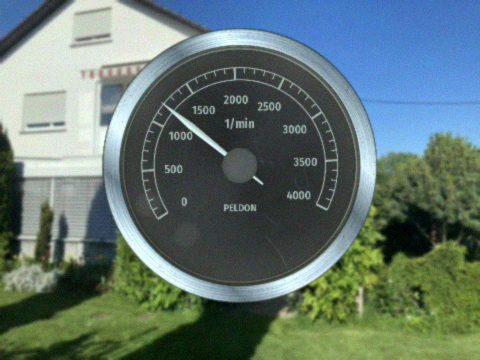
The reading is 1200 rpm
